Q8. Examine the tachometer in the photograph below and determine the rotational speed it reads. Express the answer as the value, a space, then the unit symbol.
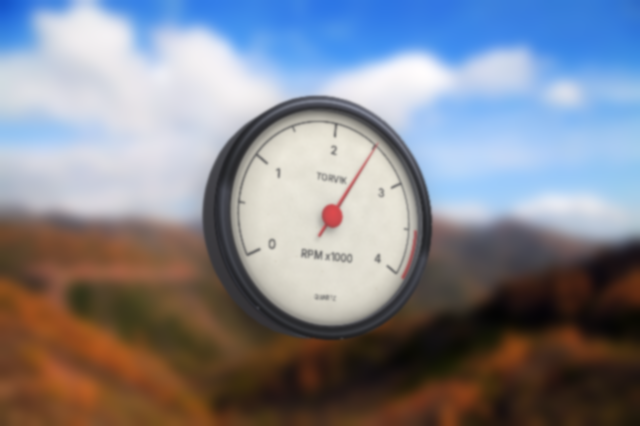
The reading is 2500 rpm
